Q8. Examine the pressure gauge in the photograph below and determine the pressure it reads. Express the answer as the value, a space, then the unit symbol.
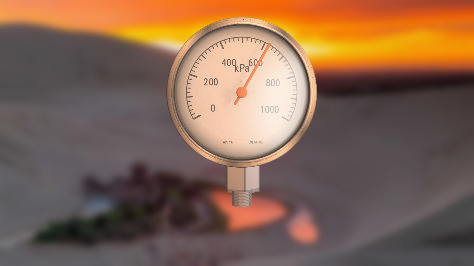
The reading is 620 kPa
